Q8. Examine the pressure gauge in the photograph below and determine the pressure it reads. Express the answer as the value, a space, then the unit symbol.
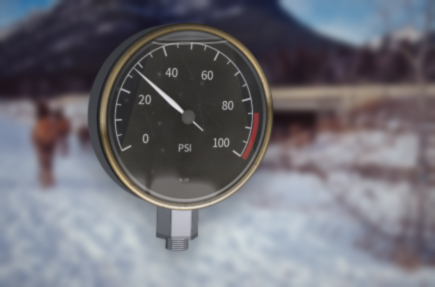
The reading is 27.5 psi
